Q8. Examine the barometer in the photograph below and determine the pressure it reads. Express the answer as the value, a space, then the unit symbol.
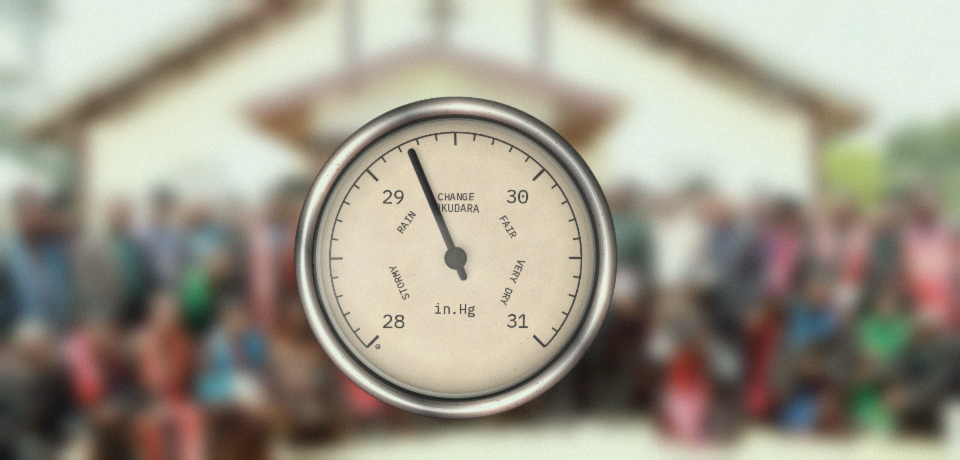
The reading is 29.25 inHg
